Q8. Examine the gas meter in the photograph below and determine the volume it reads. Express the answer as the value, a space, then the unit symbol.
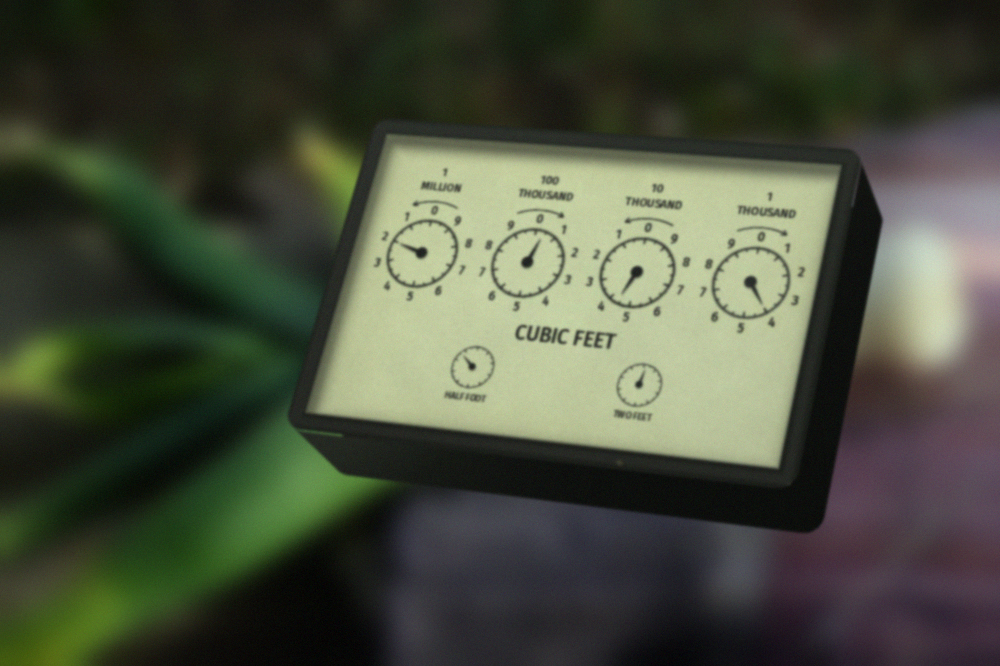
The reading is 204400 ft³
